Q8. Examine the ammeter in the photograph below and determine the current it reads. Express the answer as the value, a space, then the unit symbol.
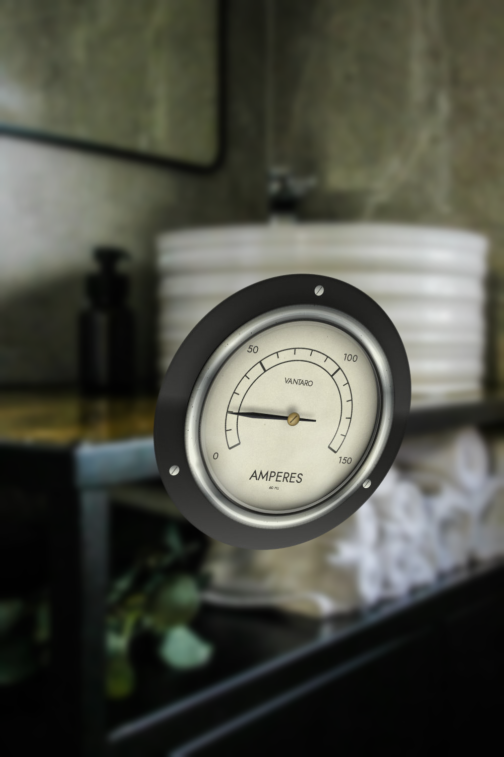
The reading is 20 A
